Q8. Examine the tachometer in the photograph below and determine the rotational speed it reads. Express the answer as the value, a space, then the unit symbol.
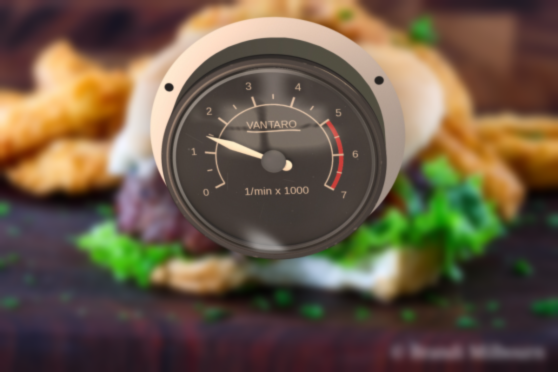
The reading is 1500 rpm
